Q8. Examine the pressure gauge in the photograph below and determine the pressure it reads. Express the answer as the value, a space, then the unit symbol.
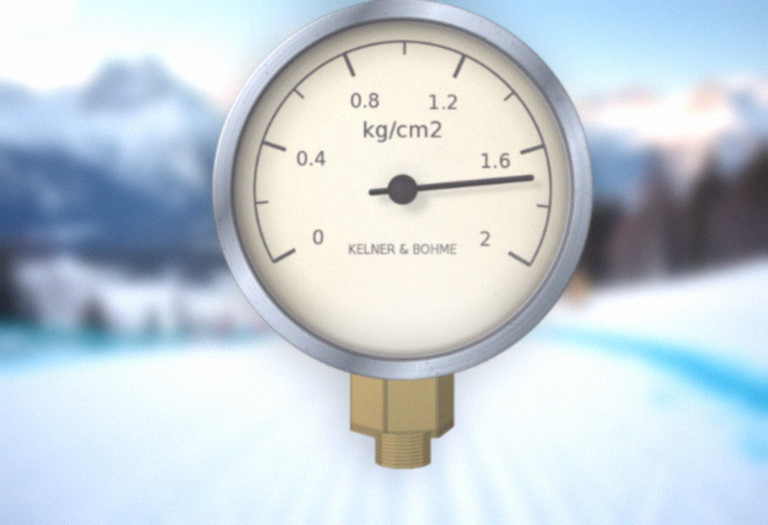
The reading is 1.7 kg/cm²
